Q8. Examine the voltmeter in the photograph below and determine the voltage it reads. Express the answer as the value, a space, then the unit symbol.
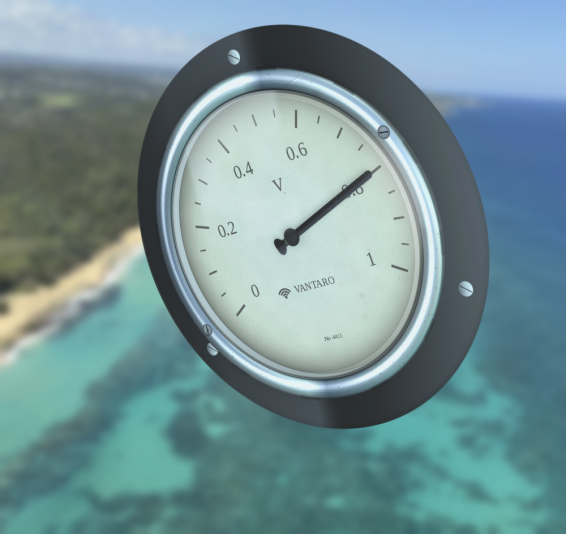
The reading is 0.8 V
